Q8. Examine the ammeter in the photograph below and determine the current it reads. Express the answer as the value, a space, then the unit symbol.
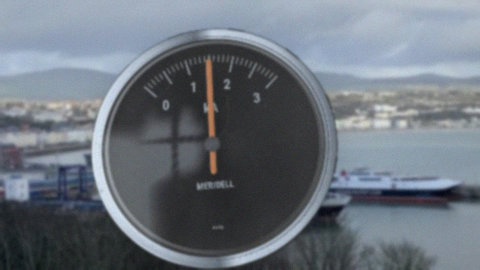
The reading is 1.5 kA
